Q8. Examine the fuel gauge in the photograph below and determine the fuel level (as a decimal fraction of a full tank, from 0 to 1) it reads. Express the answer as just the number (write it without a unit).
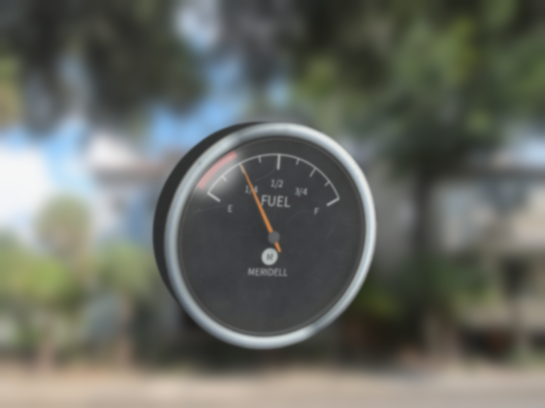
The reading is 0.25
